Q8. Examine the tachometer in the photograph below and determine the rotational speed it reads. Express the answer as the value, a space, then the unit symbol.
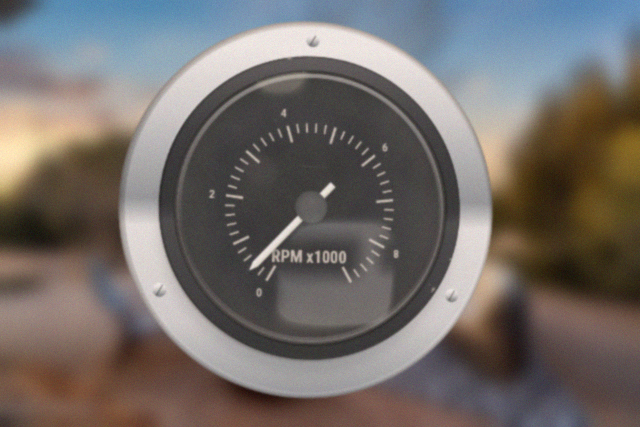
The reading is 400 rpm
